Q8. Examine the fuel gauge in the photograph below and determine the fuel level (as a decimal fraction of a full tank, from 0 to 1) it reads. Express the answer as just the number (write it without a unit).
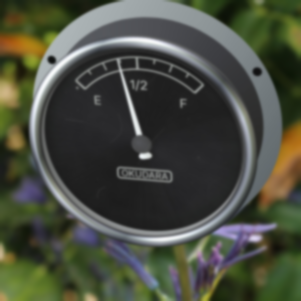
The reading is 0.375
